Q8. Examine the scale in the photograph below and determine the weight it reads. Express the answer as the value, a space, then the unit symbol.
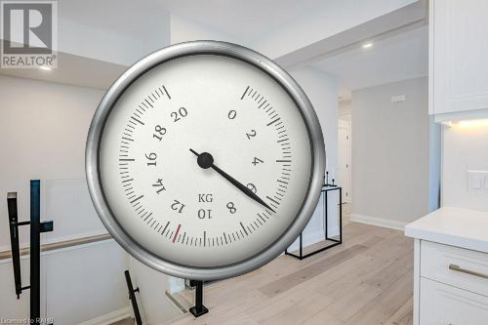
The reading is 6.4 kg
